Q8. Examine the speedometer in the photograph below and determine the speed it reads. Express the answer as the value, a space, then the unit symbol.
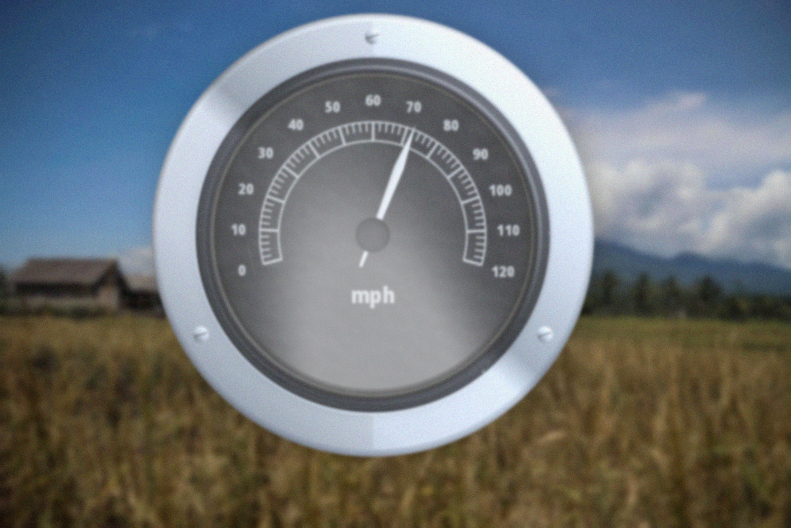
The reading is 72 mph
